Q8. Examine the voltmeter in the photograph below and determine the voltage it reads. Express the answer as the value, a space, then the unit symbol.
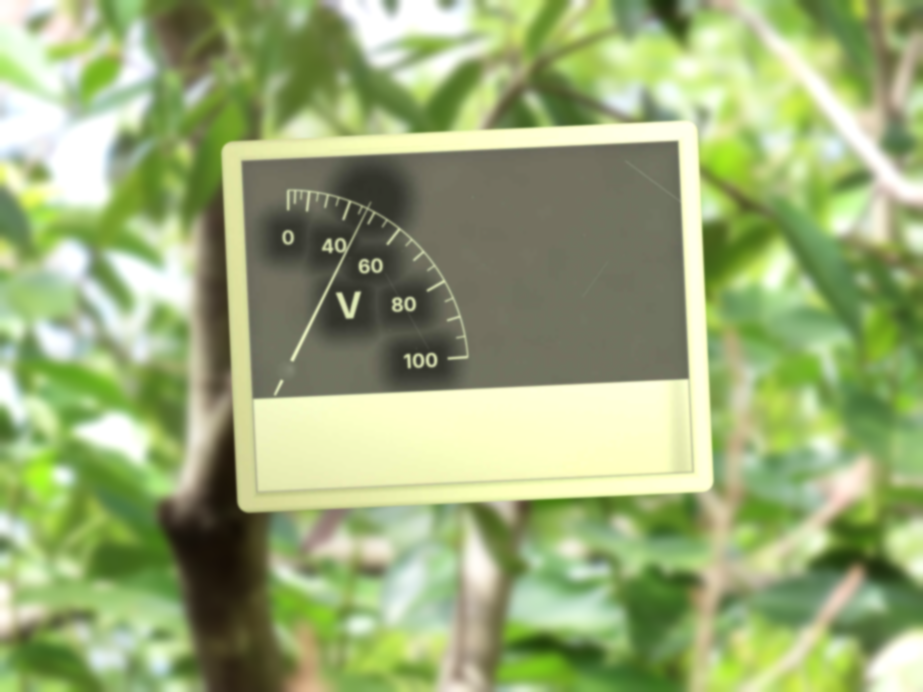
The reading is 47.5 V
